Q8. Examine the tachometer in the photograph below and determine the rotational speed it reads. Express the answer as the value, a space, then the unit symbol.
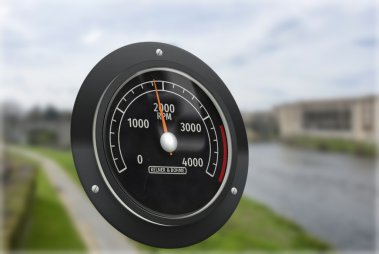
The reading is 1800 rpm
